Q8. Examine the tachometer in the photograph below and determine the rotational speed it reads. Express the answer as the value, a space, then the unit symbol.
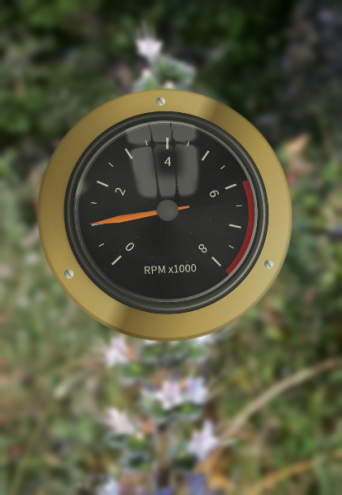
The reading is 1000 rpm
